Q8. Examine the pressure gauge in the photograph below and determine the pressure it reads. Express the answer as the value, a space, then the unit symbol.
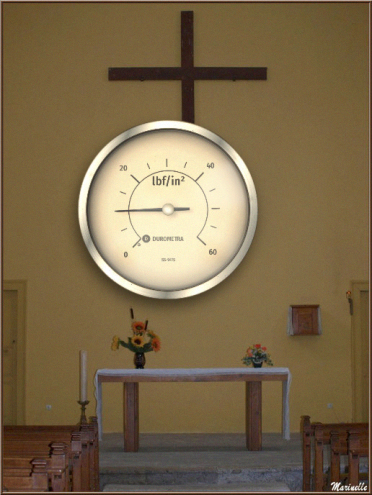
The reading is 10 psi
